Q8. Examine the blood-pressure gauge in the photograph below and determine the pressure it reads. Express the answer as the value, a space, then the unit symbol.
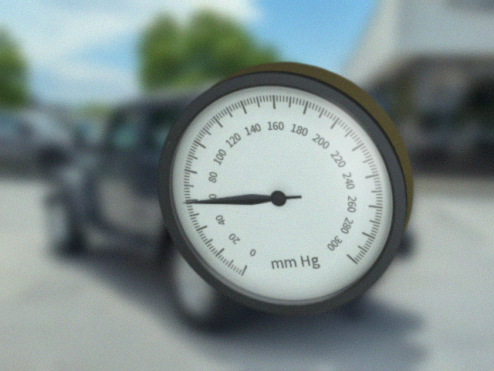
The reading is 60 mmHg
